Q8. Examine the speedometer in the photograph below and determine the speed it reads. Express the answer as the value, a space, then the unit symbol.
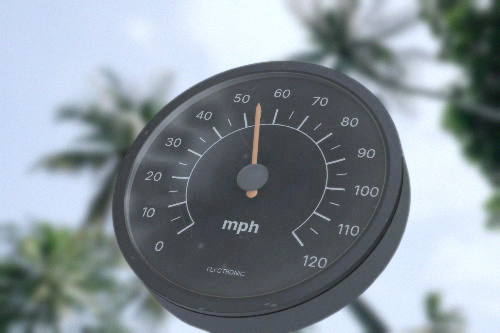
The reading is 55 mph
